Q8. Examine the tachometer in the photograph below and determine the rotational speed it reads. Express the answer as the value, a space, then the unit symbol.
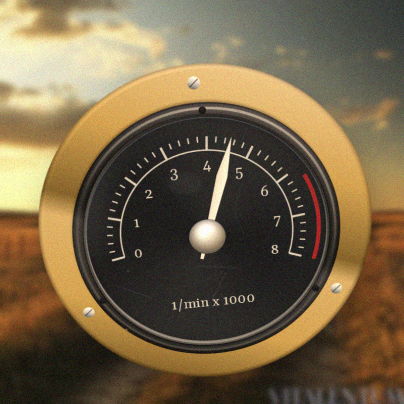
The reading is 4500 rpm
